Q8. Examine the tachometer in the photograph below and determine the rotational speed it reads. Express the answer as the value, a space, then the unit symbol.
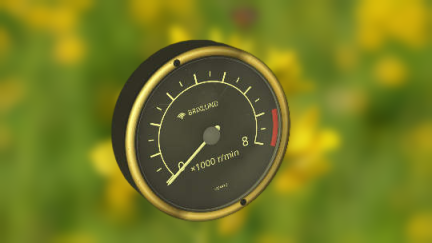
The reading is 0 rpm
